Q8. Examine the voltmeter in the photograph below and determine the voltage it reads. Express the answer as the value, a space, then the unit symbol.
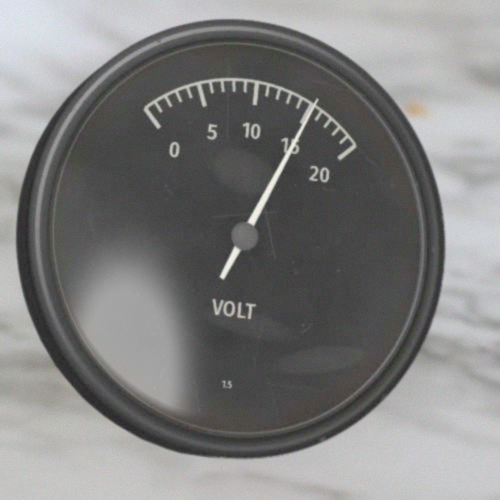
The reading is 15 V
